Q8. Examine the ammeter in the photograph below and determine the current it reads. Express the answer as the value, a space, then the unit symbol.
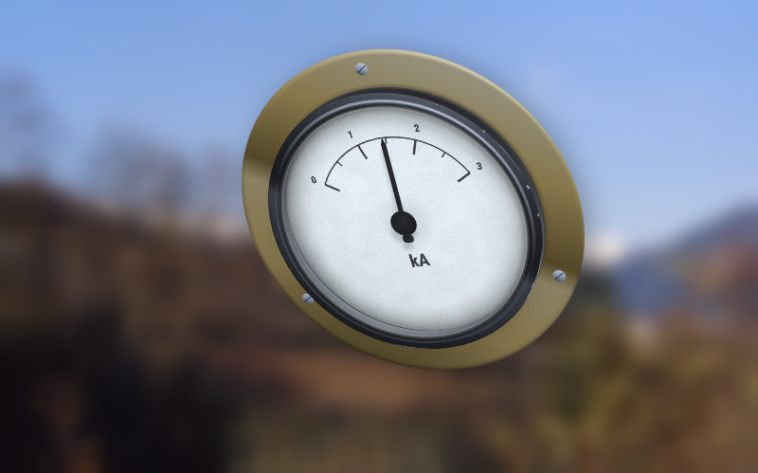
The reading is 1.5 kA
